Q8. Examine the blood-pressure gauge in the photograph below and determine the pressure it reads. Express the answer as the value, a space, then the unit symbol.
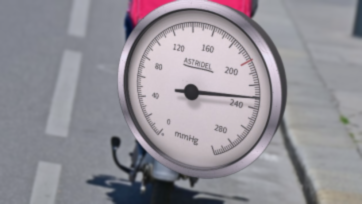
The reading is 230 mmHg
